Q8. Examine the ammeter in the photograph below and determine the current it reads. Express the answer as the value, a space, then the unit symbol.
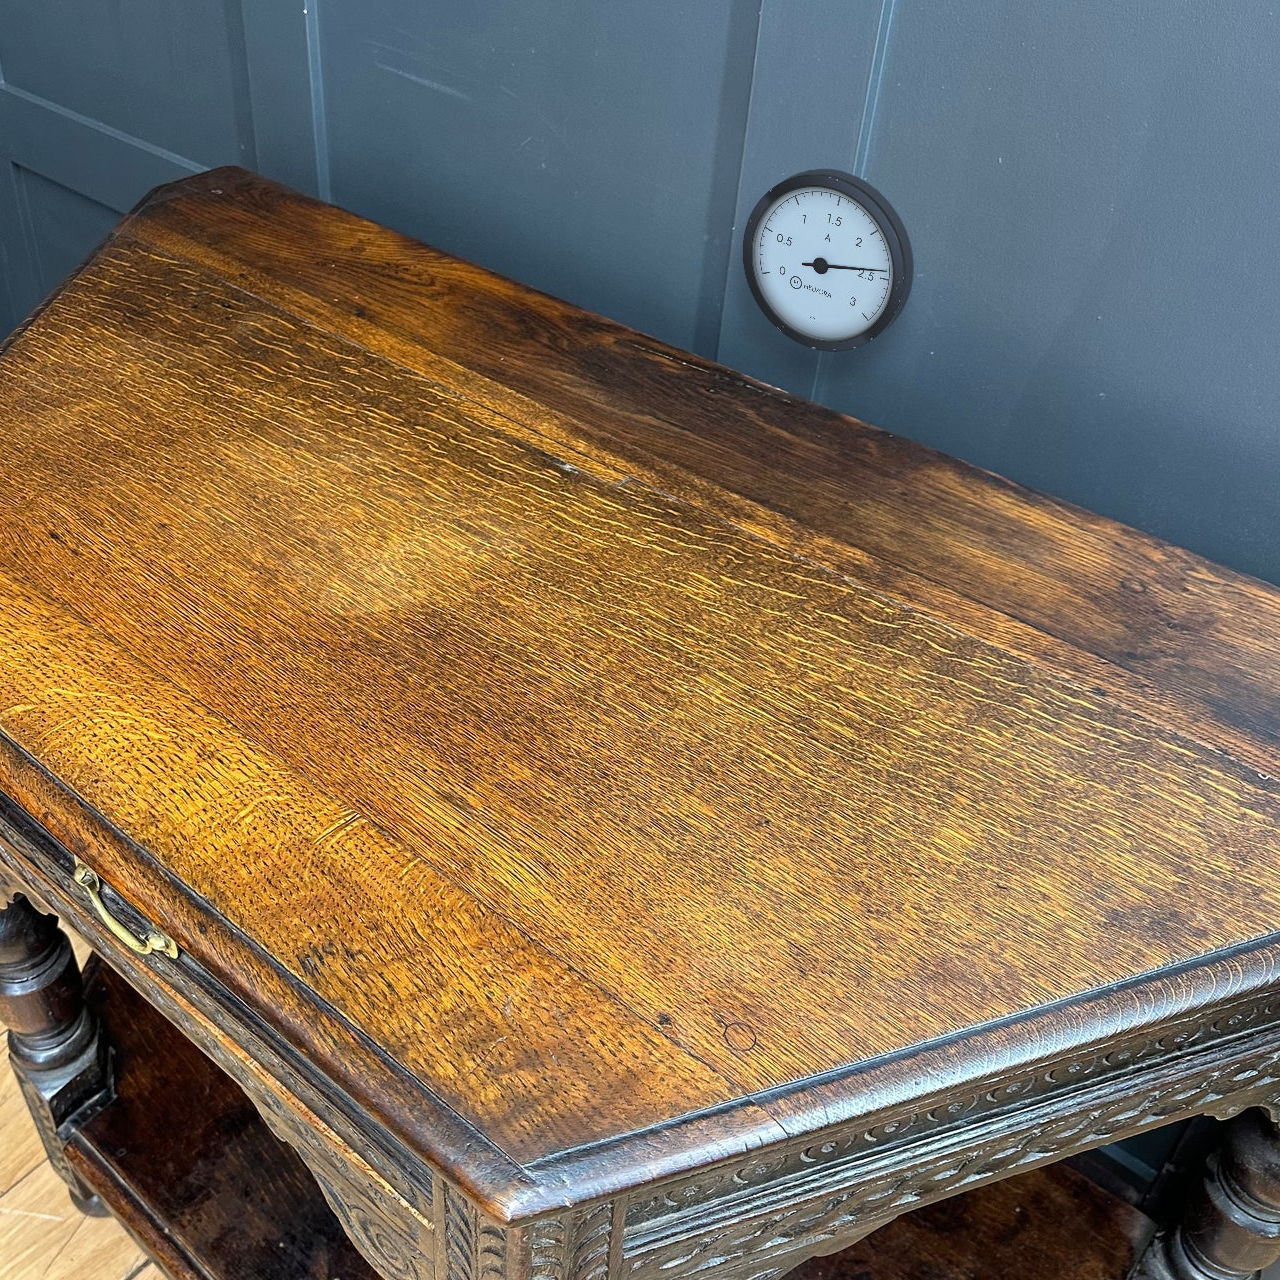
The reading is 2.4 A
